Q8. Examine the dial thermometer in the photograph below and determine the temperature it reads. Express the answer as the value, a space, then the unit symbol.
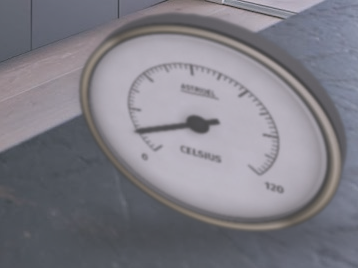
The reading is 10 °C
